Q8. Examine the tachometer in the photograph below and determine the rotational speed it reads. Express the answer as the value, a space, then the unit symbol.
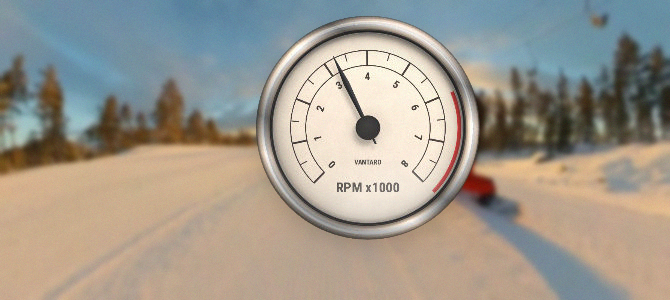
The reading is 3250 rpm
